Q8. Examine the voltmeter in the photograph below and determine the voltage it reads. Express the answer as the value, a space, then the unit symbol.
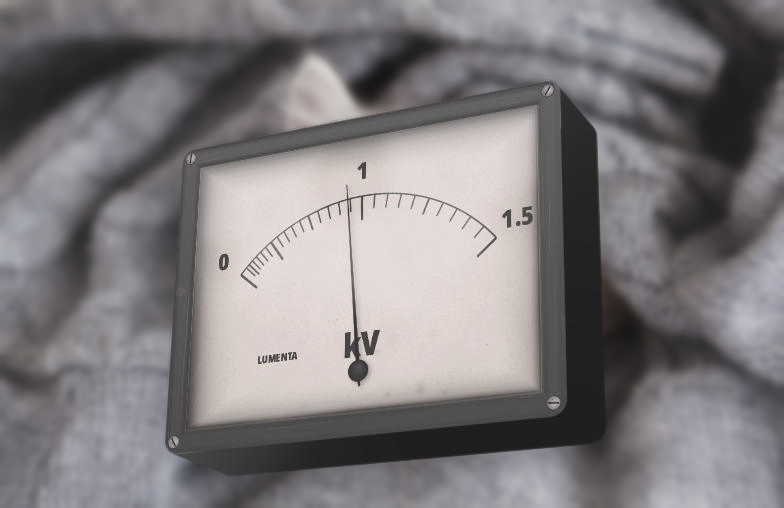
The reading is 0.95 kV
